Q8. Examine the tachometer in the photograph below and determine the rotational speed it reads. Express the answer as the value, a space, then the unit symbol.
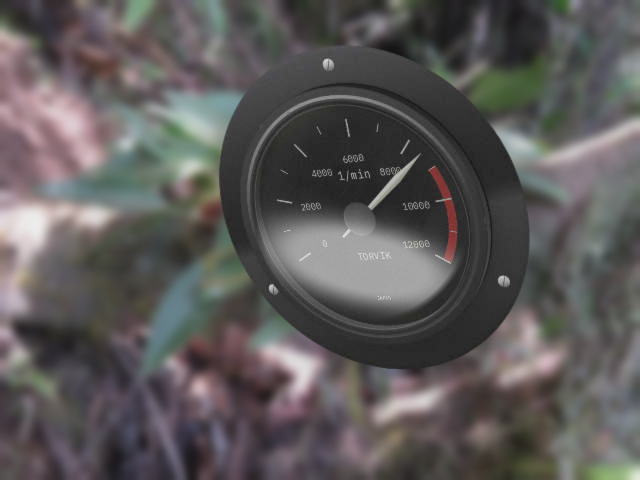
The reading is 8500 rpm
